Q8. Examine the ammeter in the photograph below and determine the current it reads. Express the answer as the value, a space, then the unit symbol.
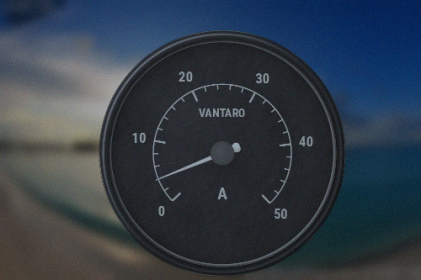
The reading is 4 A
